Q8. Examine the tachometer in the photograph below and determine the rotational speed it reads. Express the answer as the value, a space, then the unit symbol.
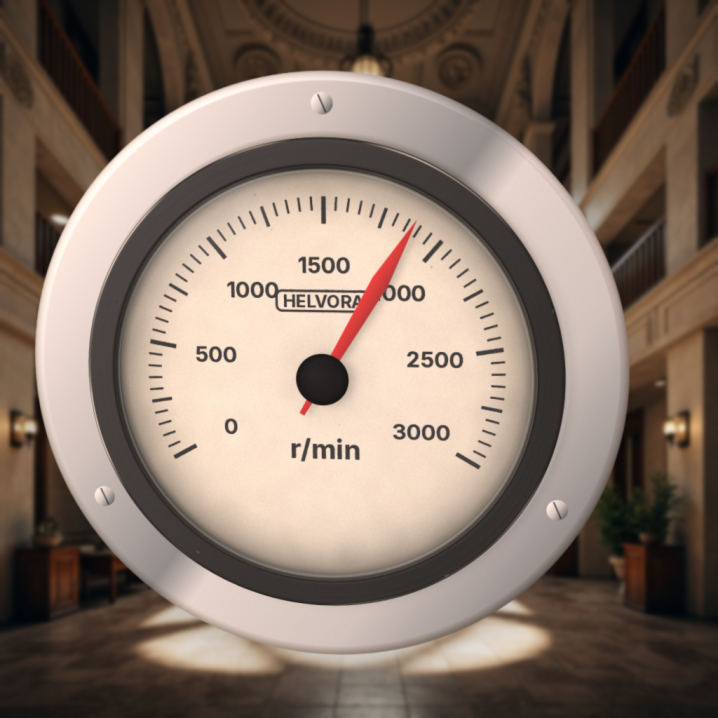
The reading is 1875 rpm
